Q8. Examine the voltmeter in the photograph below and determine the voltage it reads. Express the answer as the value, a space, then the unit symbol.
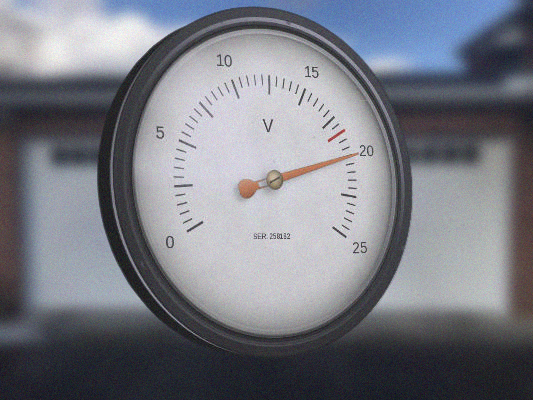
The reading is 20 V
